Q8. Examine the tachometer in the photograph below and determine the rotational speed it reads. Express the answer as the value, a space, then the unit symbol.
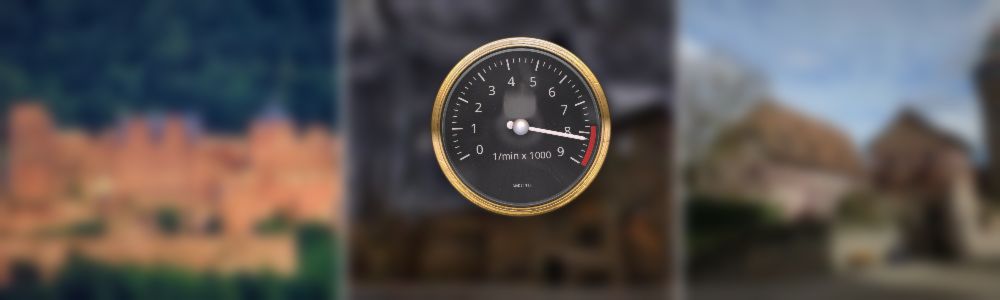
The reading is 8200 rpm
